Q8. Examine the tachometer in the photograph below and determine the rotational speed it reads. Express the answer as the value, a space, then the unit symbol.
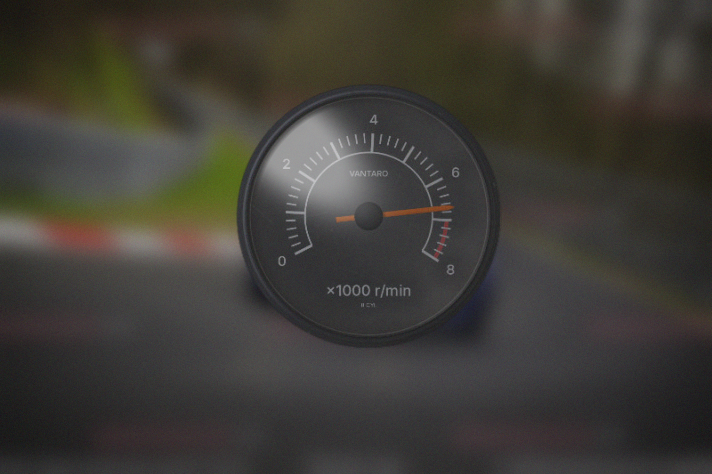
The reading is 6700 rpm
